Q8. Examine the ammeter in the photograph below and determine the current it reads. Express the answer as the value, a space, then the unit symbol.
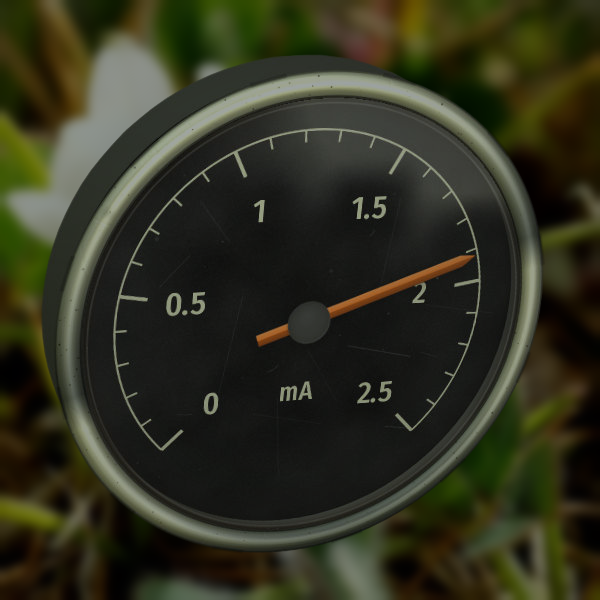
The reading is 1.9 mA
